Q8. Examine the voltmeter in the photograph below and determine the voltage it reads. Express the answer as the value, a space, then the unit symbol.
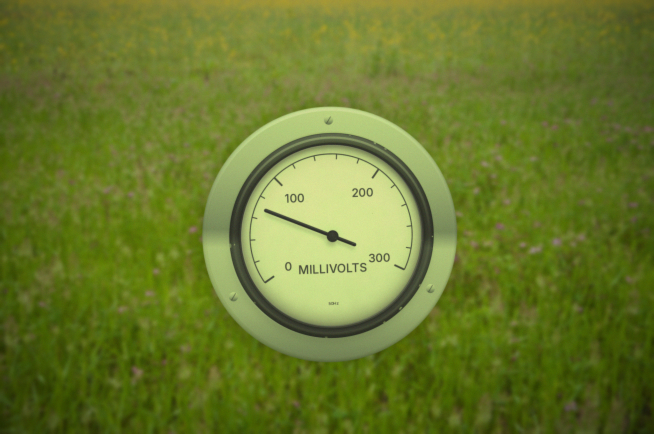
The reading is 70 mV
